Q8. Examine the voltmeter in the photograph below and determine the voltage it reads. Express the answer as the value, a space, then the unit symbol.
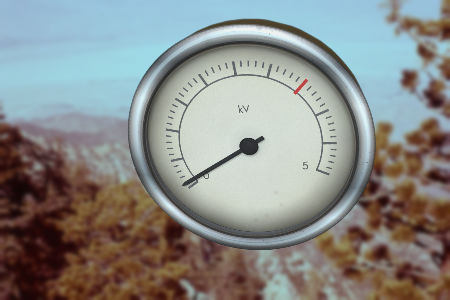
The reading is 0.1 kV
